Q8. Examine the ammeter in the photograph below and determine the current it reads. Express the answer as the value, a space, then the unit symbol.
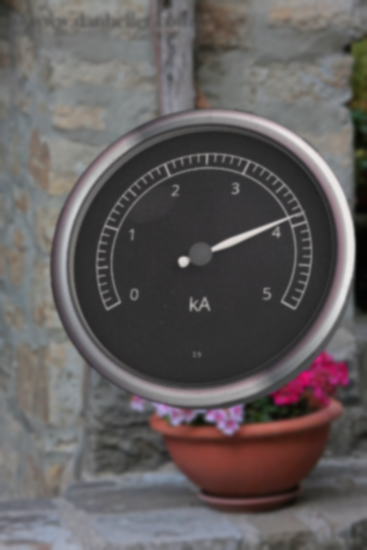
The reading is 3.9 kA
